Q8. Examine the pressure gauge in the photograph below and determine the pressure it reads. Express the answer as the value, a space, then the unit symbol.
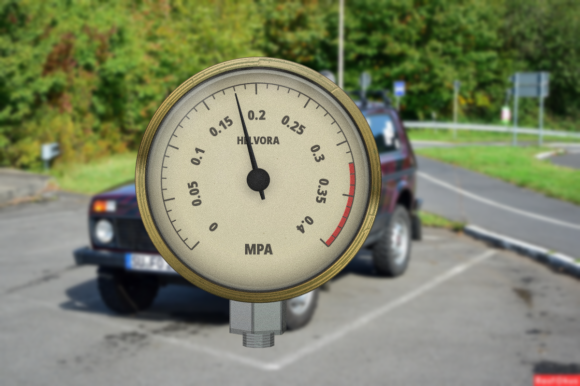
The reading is 0.18 MPa
